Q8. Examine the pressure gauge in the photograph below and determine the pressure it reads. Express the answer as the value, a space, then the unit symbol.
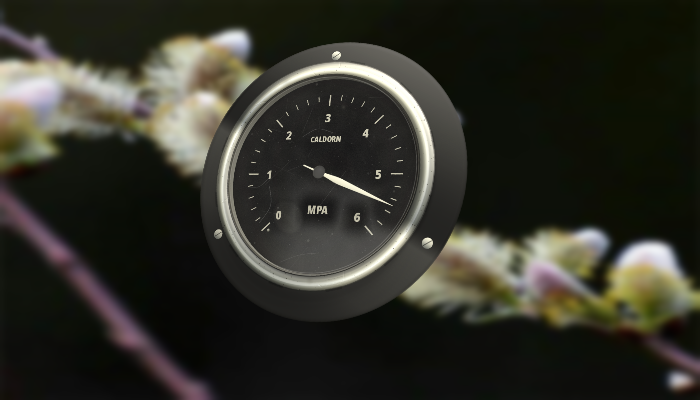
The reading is 5.5 MPa
